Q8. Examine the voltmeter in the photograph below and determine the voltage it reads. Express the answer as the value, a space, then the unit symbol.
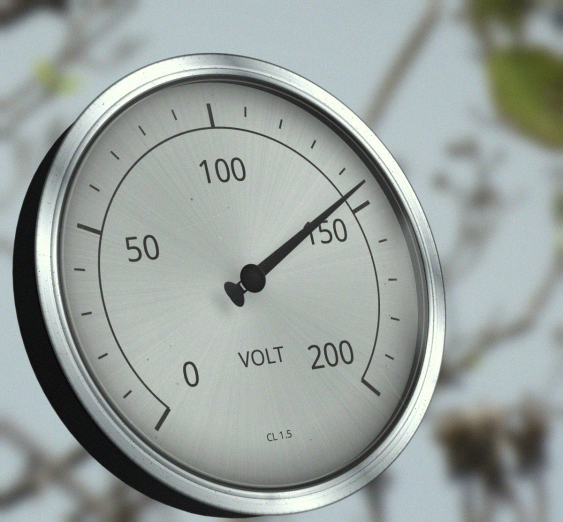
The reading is 145 V
